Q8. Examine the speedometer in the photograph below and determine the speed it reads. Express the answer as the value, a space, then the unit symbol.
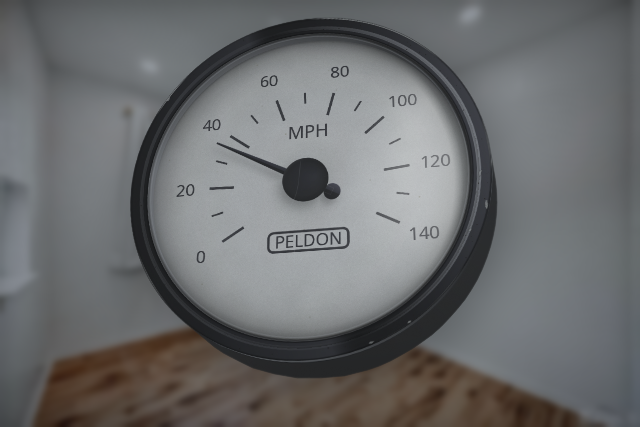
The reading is 35 mph
